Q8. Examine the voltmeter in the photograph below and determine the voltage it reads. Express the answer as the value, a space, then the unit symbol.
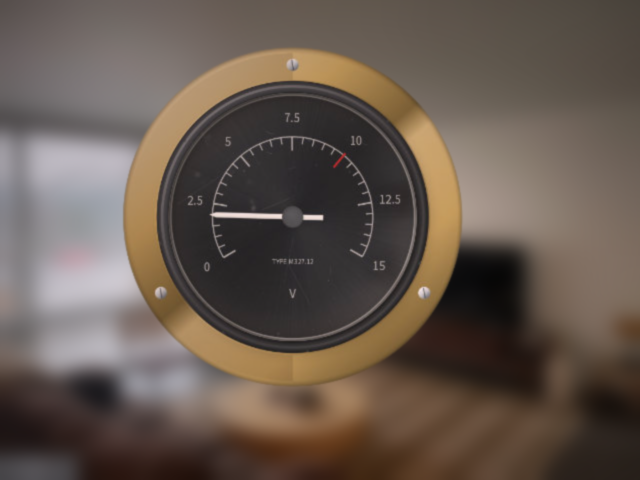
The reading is 2 V
